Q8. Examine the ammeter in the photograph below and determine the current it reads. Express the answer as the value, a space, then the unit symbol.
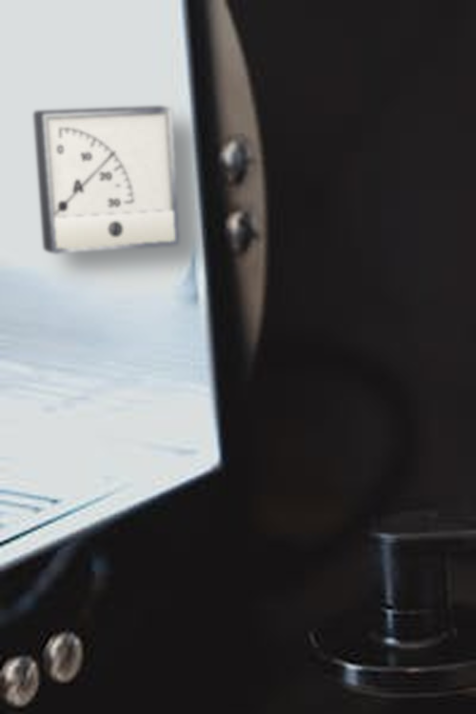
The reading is 16 A
